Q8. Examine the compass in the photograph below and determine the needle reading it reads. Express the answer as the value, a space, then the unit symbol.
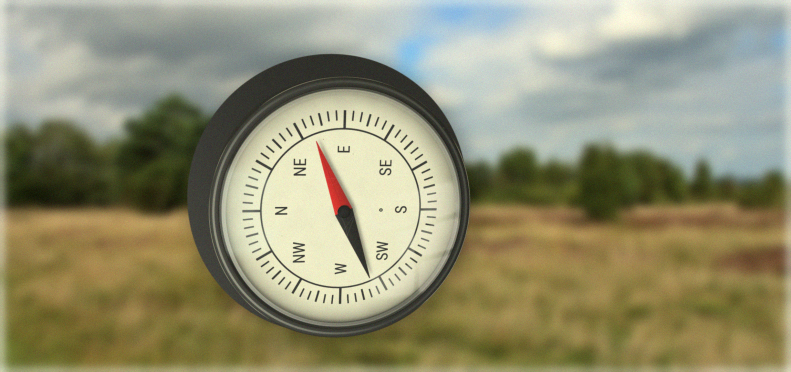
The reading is 67.5 °
